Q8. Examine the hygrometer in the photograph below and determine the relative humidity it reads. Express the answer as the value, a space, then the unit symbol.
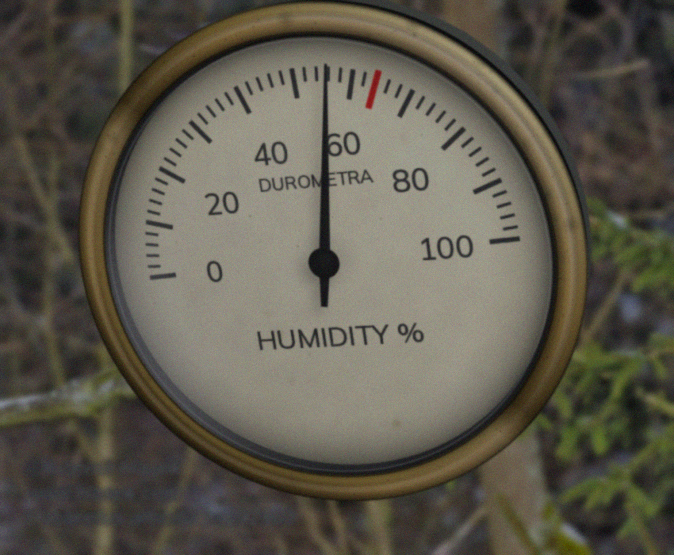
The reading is 56 %
